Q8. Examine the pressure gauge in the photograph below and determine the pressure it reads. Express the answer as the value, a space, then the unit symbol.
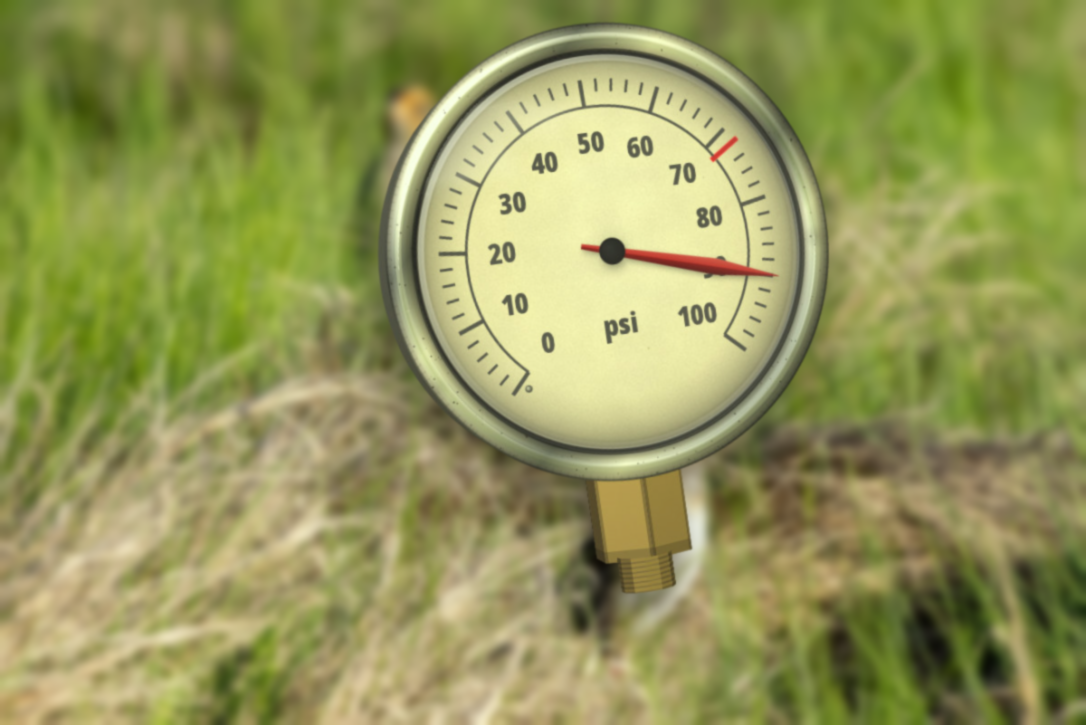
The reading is 90 psi
